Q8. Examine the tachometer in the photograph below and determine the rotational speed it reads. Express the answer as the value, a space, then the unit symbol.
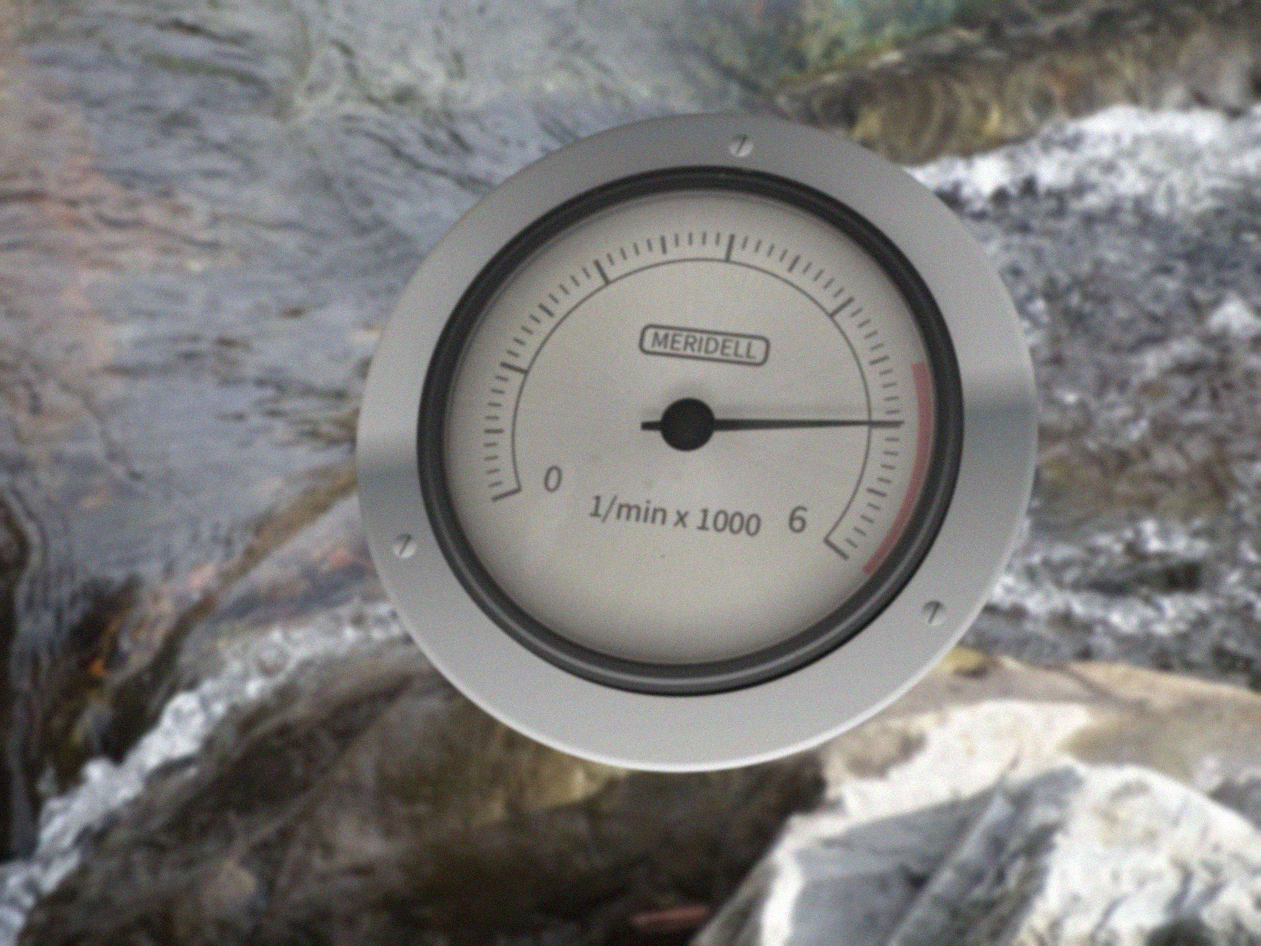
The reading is 5000 rpm
